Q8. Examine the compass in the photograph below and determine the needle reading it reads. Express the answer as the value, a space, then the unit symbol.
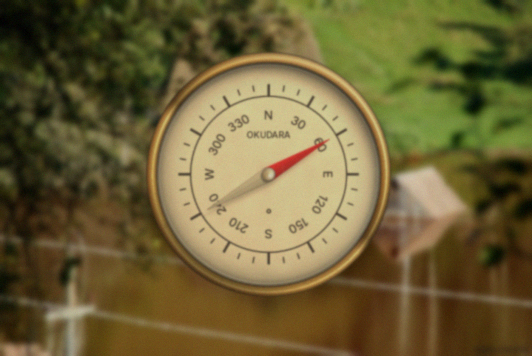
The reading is 60 °
